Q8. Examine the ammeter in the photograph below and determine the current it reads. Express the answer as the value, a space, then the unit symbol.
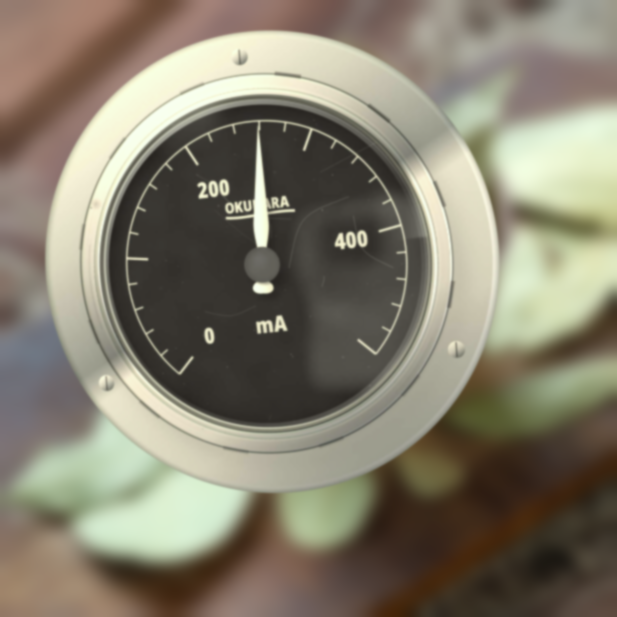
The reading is 260 mA
